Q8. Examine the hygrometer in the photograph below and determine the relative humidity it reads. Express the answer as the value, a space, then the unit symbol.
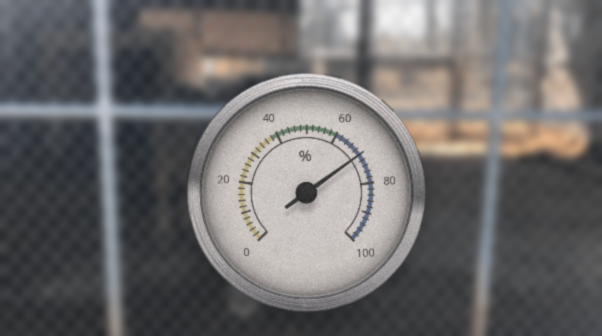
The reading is 70 %
